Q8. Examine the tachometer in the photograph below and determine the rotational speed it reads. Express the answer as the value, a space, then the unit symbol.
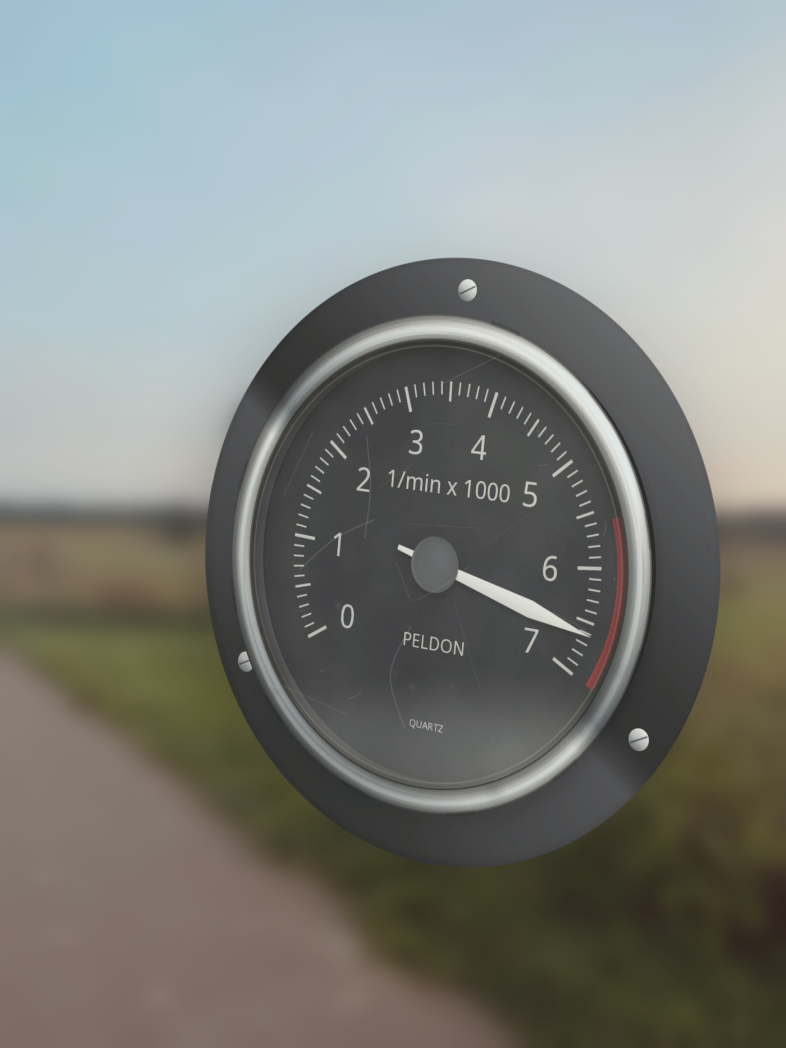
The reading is 6600 rpm
